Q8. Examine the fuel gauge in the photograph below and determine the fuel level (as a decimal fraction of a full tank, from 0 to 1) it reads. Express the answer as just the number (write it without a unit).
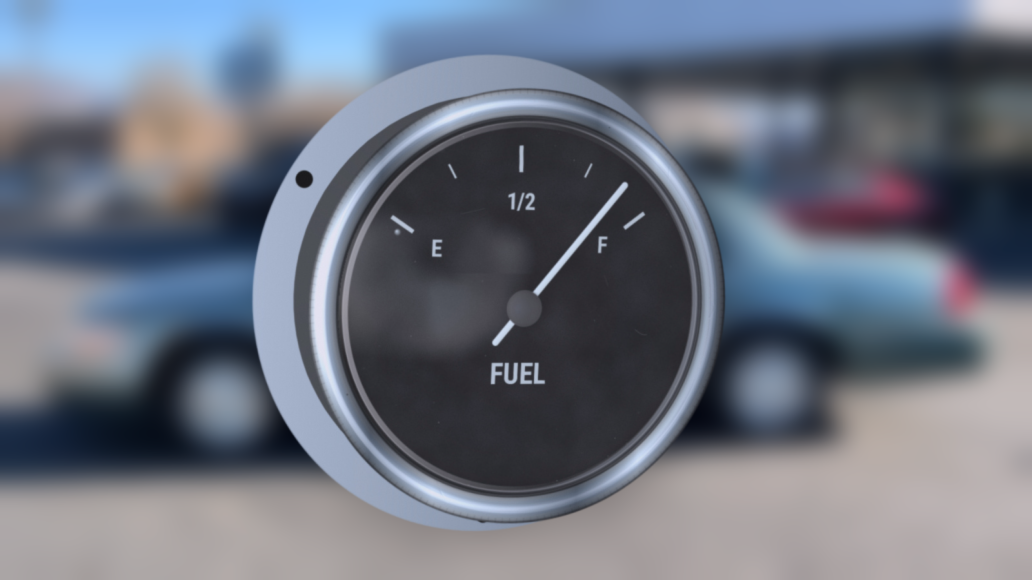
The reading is 0.875
